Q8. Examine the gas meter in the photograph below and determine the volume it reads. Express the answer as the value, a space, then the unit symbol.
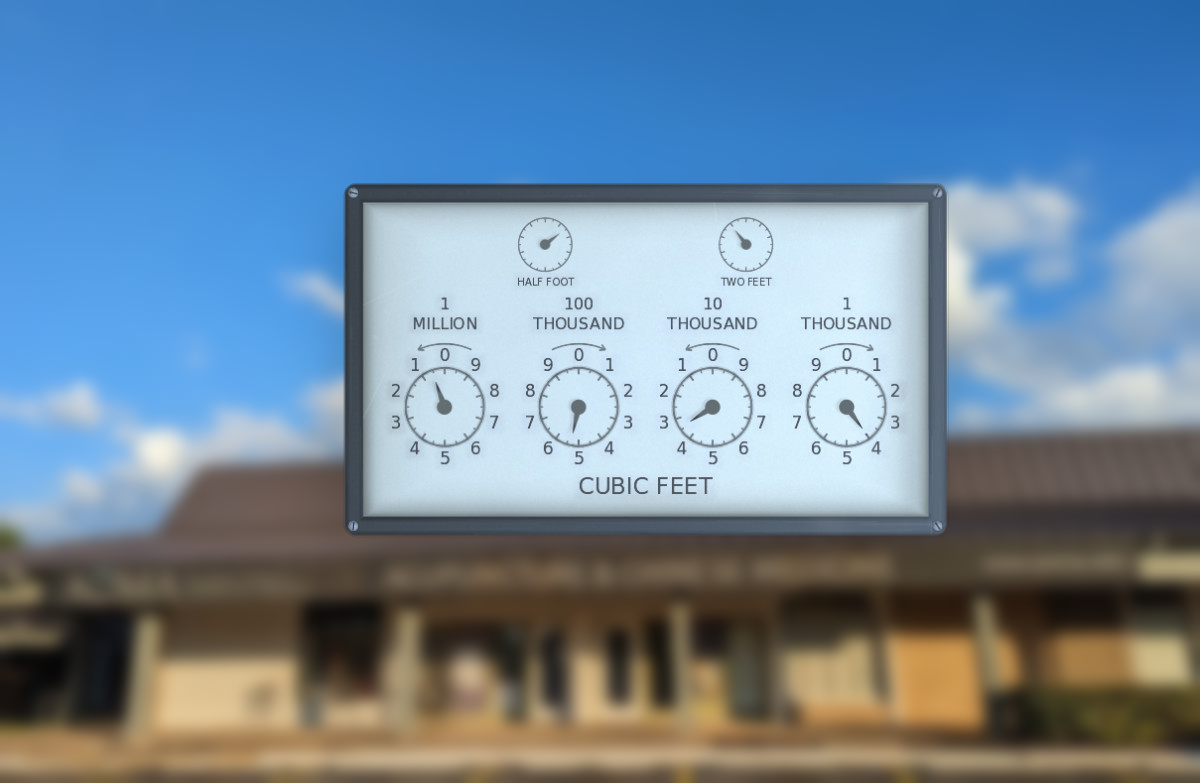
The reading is 53400 ft³
